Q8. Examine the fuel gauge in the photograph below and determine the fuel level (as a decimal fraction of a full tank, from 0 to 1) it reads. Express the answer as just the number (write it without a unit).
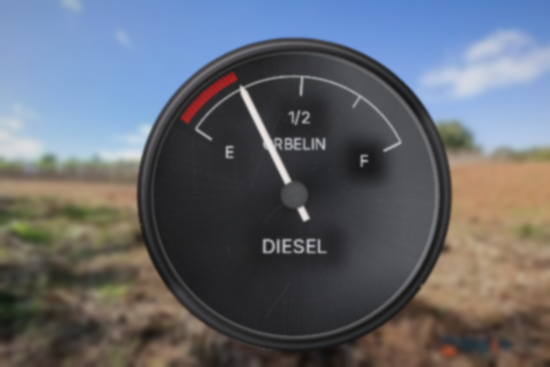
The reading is 0.25
